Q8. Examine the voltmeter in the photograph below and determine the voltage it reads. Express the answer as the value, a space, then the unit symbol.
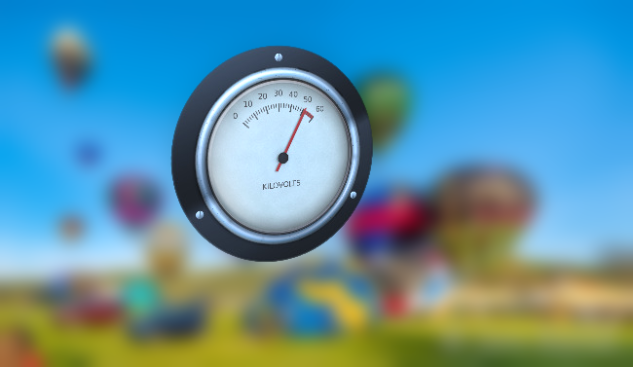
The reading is 50 kV
